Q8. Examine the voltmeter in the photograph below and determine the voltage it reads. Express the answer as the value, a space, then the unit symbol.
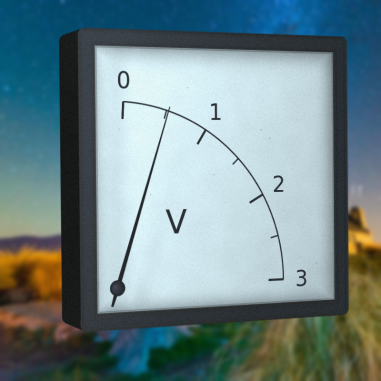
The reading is 0.5 V
